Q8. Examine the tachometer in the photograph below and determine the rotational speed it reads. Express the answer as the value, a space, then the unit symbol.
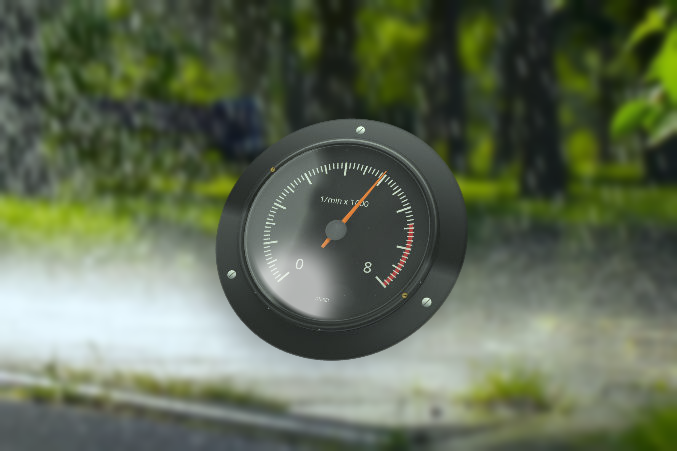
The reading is 5000 rpm
